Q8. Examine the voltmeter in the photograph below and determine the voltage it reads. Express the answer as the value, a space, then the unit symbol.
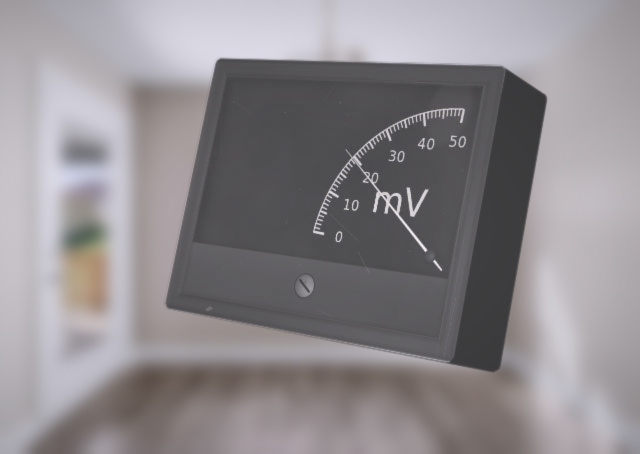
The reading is 20 mV
